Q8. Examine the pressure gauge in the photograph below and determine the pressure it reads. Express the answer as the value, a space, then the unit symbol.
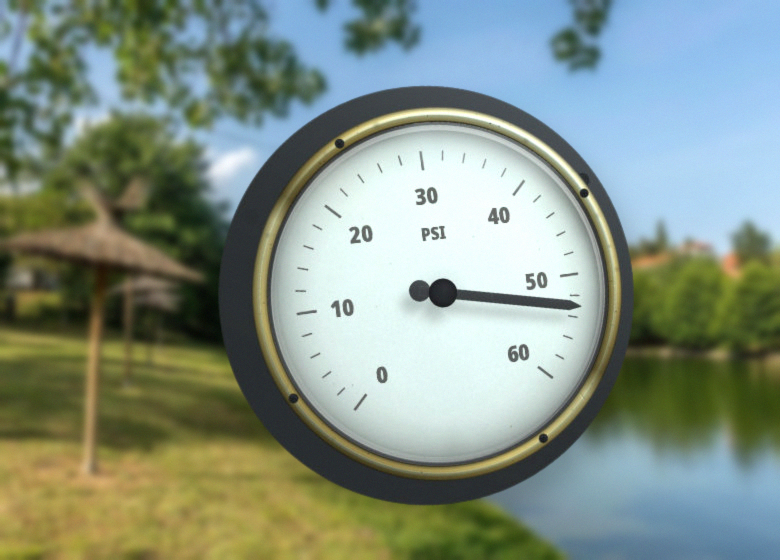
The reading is 53 psi
